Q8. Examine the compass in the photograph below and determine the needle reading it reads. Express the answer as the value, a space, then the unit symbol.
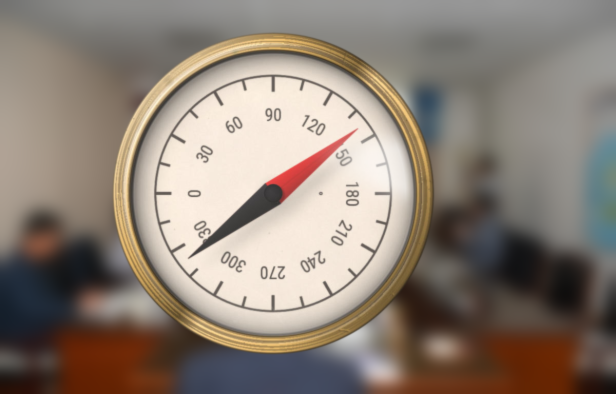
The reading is 142.5 °
